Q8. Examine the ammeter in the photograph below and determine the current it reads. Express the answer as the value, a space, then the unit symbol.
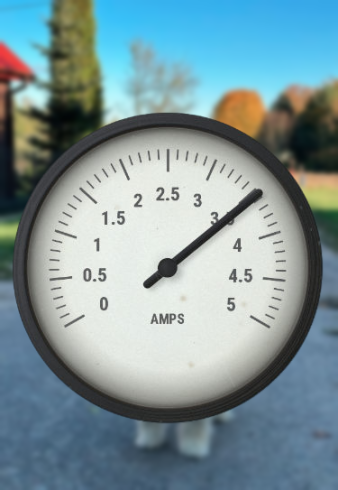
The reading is 3.55 A
